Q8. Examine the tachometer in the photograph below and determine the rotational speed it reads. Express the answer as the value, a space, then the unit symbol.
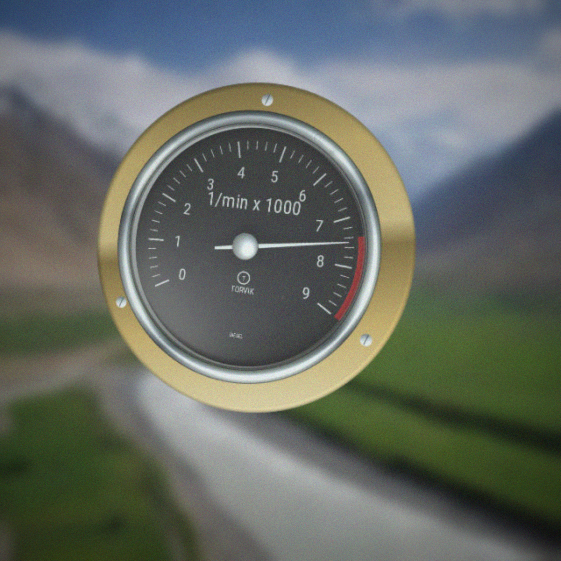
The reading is 7500 rpm
